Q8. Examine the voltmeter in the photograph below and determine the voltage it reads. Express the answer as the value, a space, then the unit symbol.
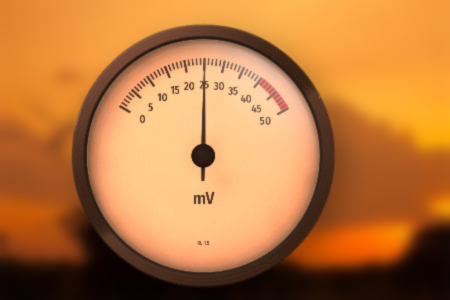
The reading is 25 mV
